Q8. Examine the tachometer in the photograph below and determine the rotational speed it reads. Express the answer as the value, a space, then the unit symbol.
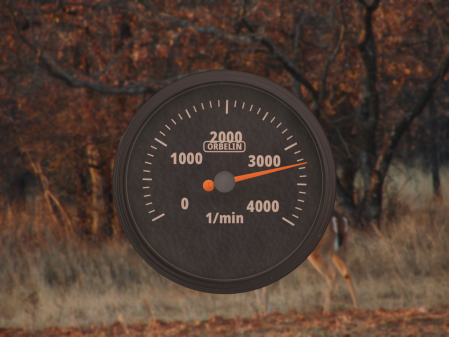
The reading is 3250 rpm
